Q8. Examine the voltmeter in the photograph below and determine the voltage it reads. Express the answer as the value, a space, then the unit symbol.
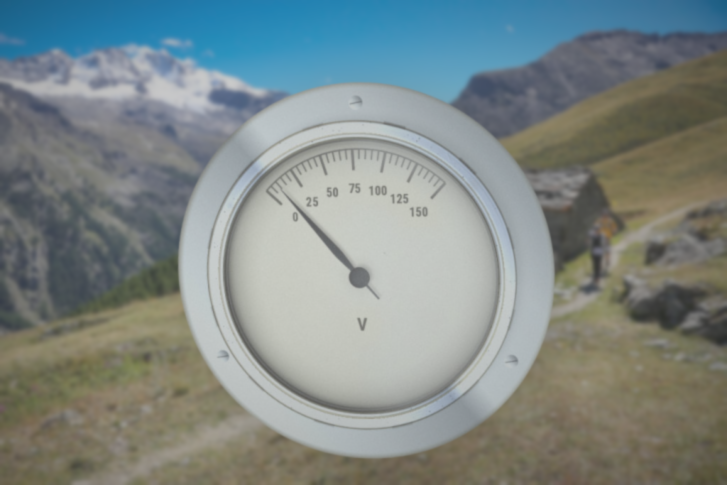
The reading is 10 V
